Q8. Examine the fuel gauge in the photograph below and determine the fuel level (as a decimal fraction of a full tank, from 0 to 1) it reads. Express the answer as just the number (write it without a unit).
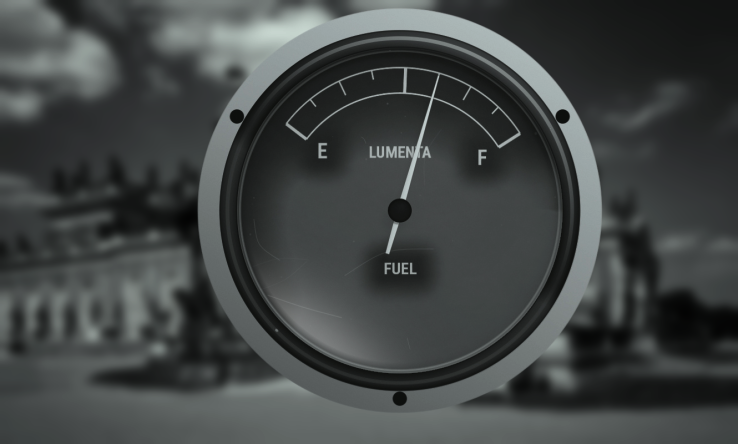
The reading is 0.625
